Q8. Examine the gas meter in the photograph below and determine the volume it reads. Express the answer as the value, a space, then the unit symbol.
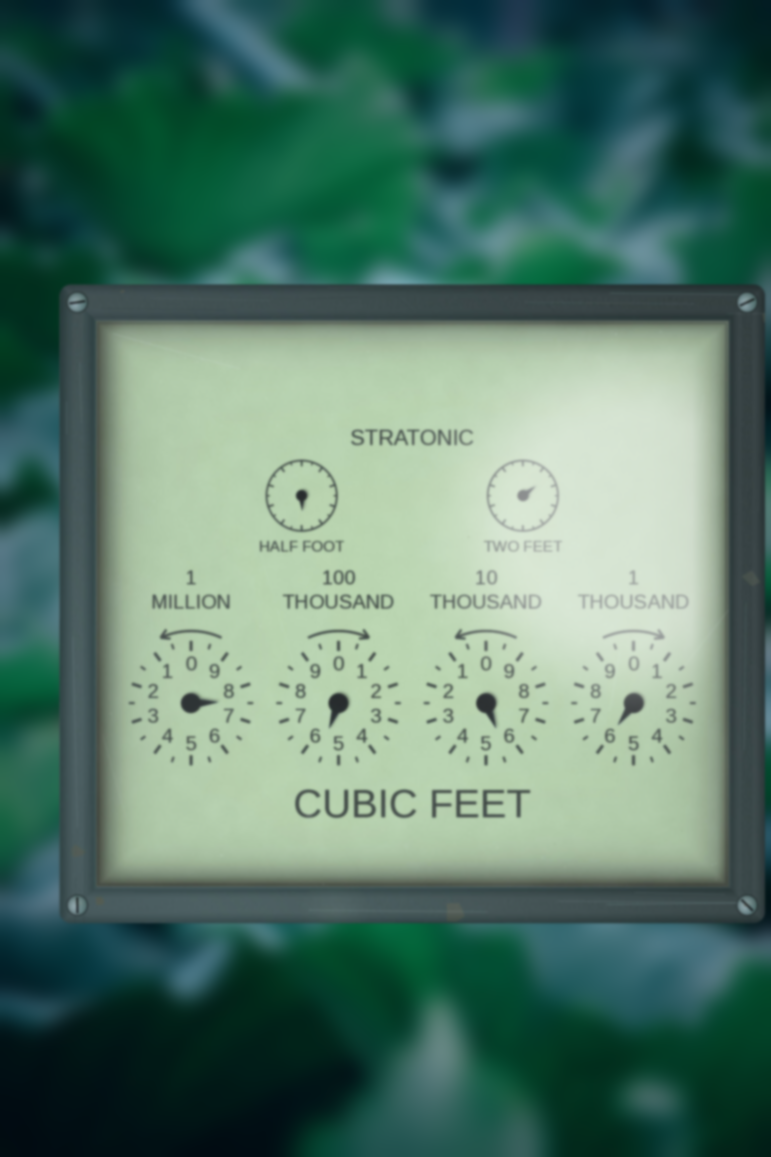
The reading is 755600 ft³
